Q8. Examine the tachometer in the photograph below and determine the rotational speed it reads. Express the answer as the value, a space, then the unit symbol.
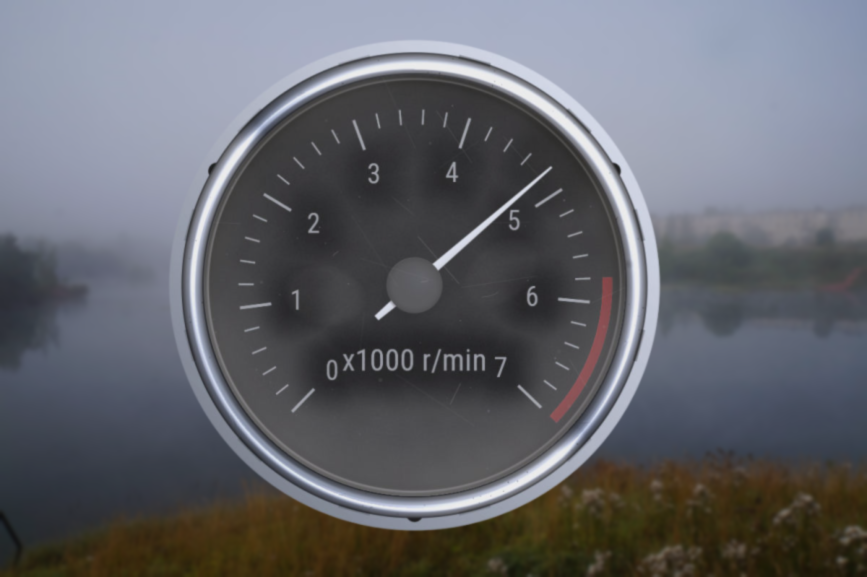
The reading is 4800 rpm
